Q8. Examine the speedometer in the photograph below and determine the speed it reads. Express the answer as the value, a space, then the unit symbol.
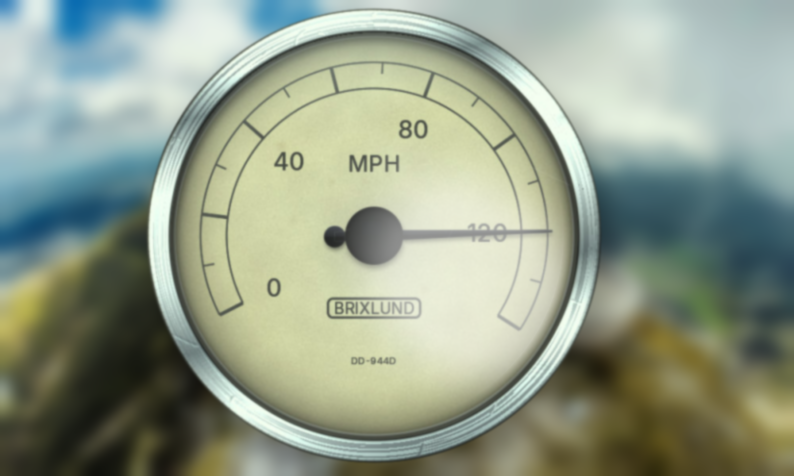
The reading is 120 mph
